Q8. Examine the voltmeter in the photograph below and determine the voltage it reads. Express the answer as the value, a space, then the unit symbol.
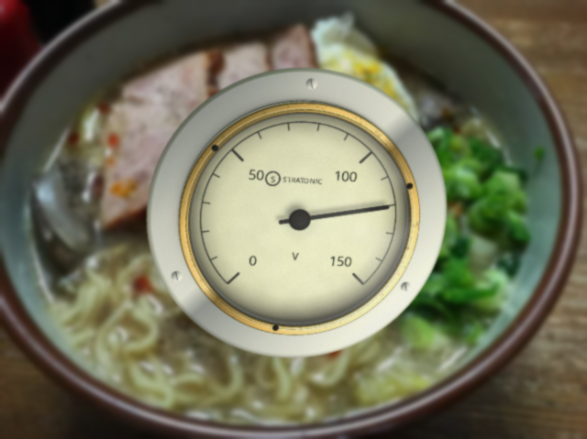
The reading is 120 V
